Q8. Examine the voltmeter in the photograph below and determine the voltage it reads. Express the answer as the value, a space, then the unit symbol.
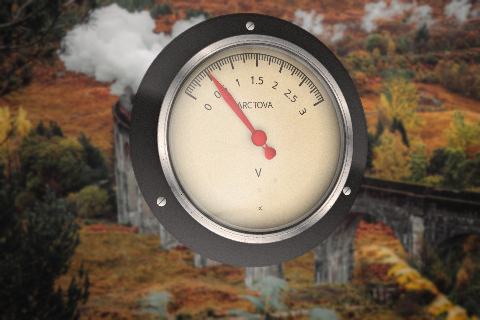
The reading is 0.5 V
